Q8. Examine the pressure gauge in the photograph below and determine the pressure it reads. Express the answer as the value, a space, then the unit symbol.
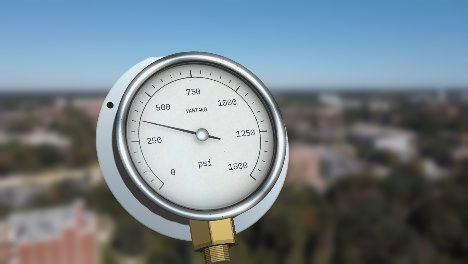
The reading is 350 psi
